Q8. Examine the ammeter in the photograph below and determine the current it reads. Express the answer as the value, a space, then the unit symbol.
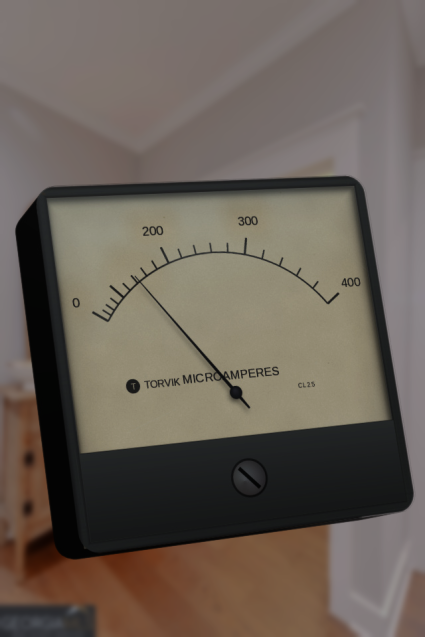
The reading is 140 µA
